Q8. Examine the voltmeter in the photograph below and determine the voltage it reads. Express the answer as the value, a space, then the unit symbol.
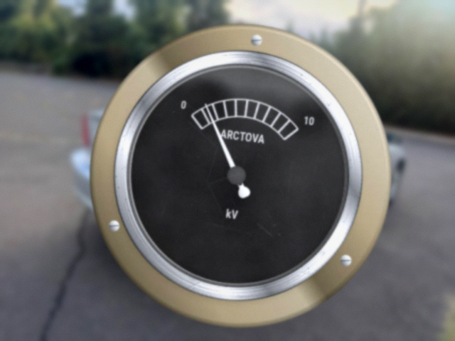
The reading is 1.5 kV
